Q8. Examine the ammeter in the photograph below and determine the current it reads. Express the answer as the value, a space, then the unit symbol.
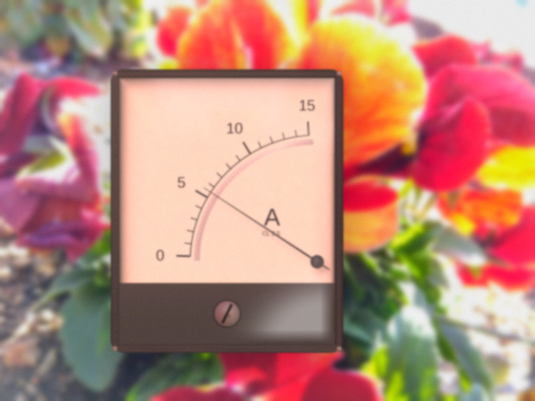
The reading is 5.5 A
